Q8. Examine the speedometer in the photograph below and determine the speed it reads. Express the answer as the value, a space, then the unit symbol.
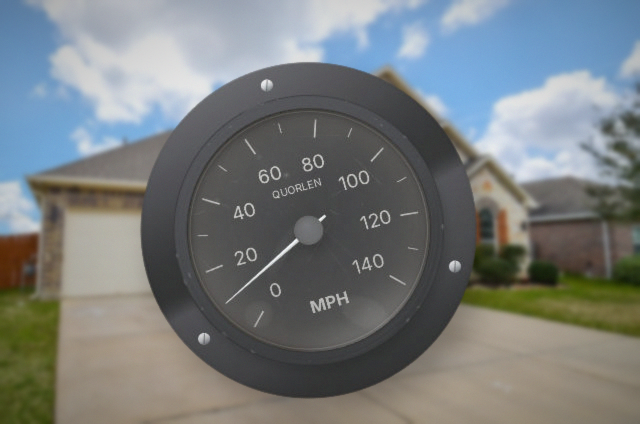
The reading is 10 mph
